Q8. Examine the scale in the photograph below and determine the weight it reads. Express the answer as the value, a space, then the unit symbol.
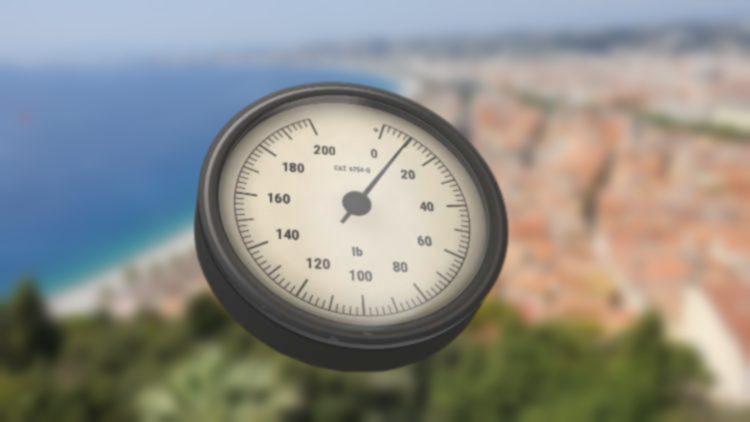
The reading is 10 lb
